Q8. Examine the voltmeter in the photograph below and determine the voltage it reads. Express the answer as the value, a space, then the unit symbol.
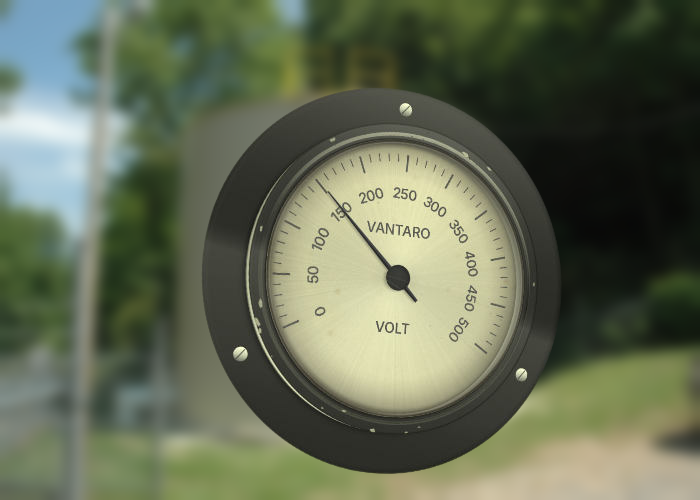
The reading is 150 V
